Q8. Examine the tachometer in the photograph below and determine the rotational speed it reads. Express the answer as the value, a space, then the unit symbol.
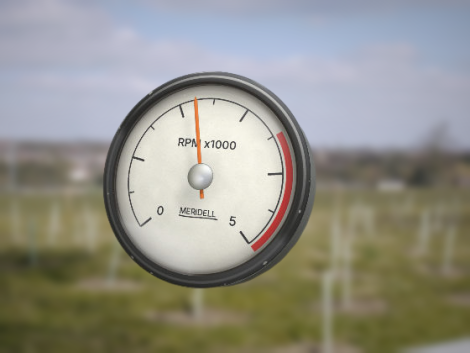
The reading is 2250 rpm
